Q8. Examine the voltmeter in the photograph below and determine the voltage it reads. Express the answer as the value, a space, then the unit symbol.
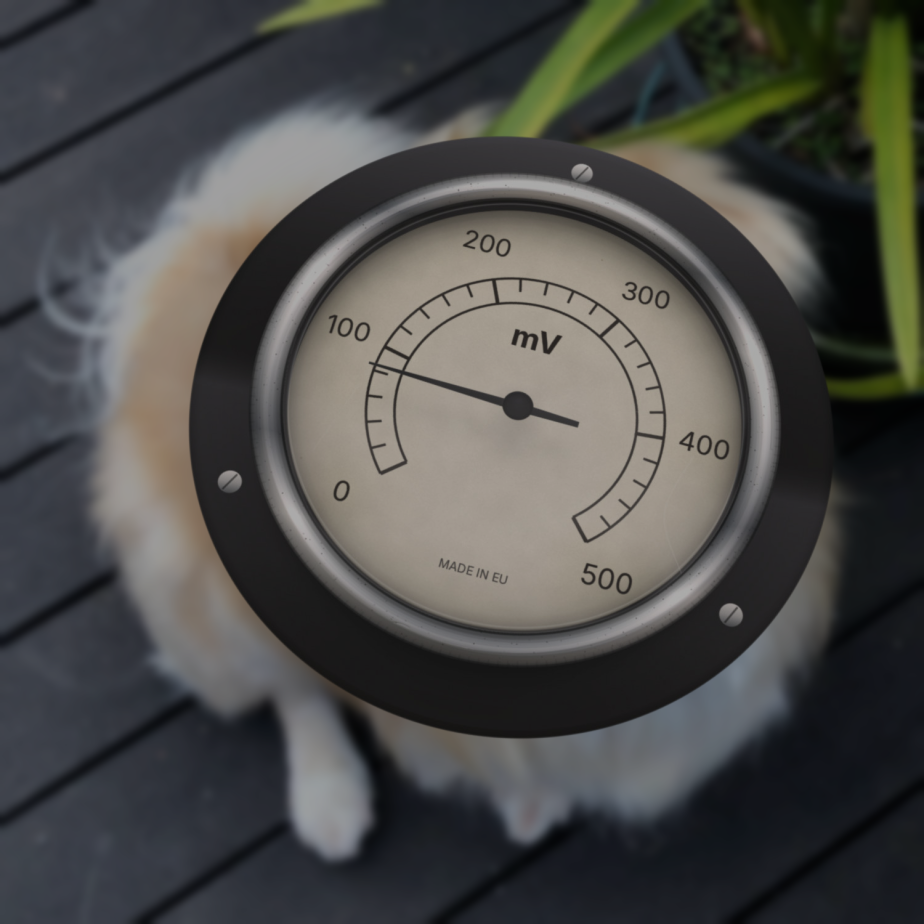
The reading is 80 mV
